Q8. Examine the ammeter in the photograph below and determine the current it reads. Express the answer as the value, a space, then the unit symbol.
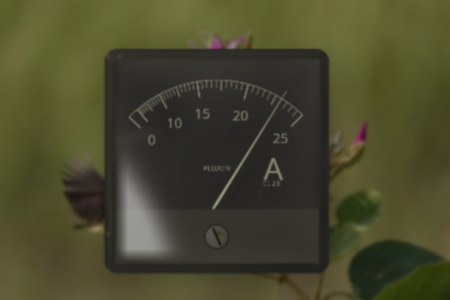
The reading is 23 A
